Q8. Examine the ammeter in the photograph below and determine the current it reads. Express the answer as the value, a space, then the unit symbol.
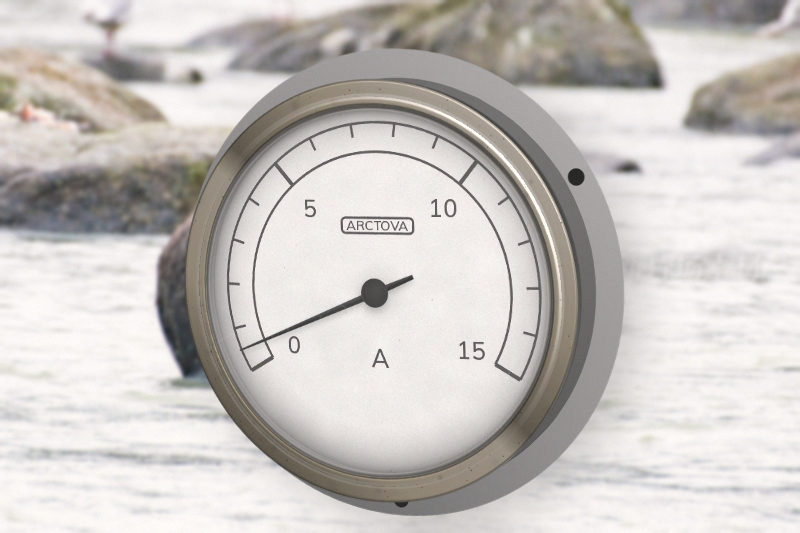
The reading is 0.5 A
